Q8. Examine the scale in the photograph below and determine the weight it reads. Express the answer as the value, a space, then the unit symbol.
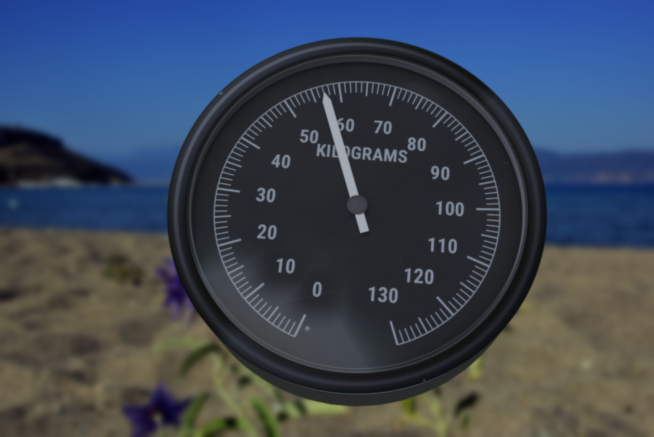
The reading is 57 kg
